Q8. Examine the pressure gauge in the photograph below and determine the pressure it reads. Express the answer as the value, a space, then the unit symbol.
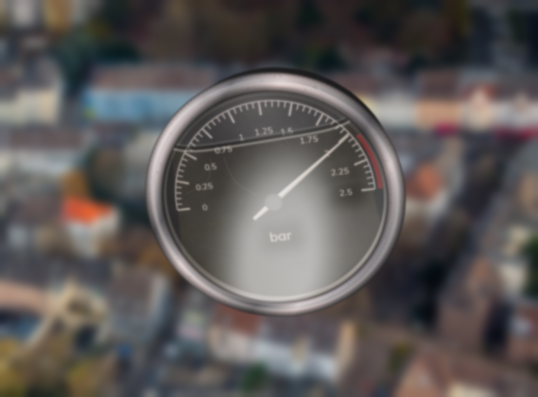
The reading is 2 bar
